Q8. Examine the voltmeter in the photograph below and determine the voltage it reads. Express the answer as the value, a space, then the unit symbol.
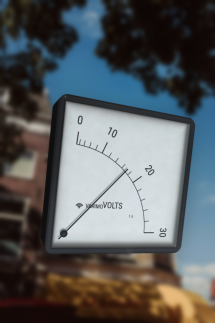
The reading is 17 V
